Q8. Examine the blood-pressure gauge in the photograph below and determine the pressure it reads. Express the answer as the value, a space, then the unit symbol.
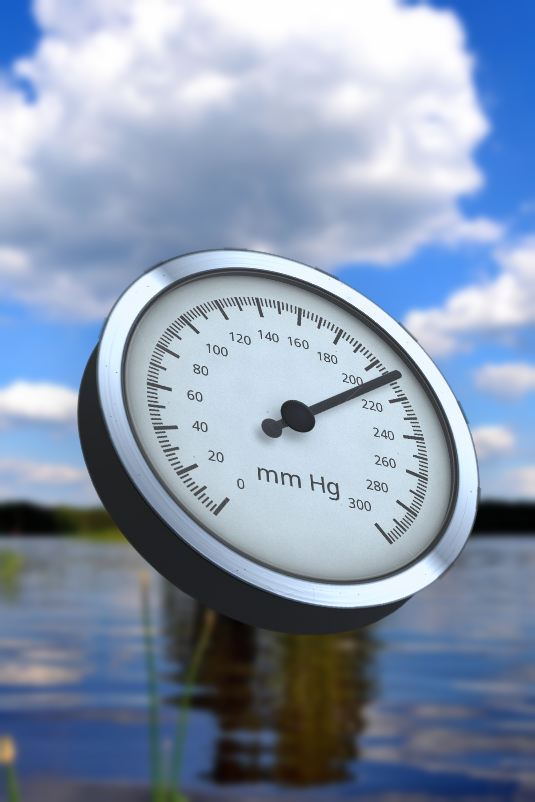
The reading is 210 mmHg
